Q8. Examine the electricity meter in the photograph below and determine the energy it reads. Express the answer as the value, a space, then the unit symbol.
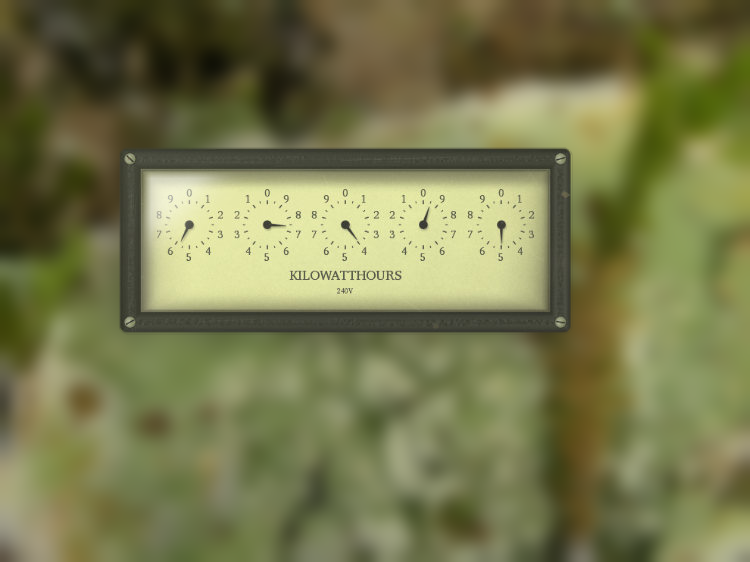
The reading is 57395 kWh
